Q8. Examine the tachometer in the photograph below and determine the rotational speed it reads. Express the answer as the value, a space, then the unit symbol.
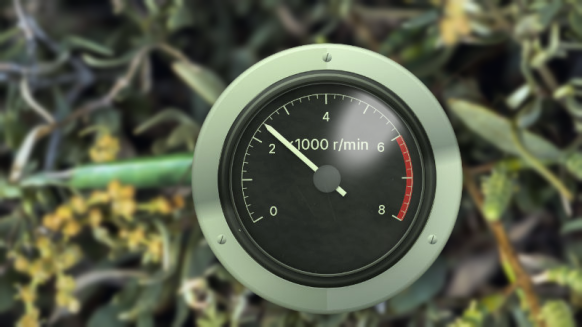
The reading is 2400 rpm
